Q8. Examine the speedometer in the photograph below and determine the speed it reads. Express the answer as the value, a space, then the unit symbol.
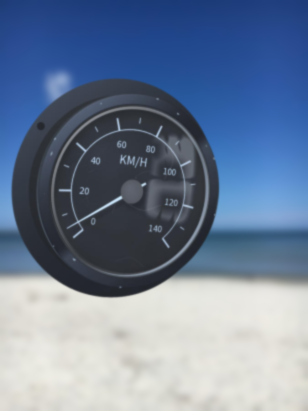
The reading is 5 km/h
